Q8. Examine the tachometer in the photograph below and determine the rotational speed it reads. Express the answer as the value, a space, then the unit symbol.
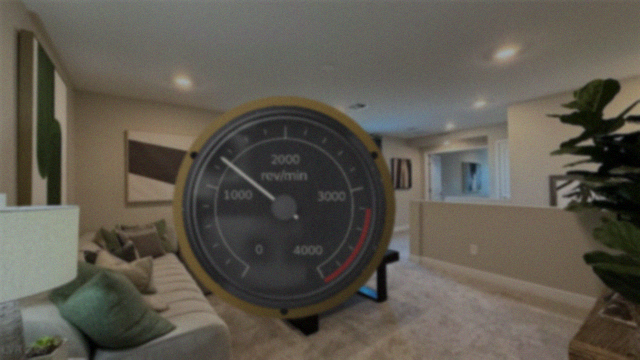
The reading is 1300 rpm
